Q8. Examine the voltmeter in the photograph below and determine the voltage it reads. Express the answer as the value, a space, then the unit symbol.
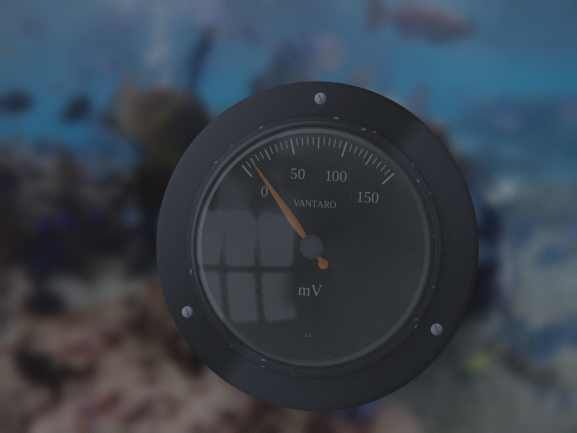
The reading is 10 mV
